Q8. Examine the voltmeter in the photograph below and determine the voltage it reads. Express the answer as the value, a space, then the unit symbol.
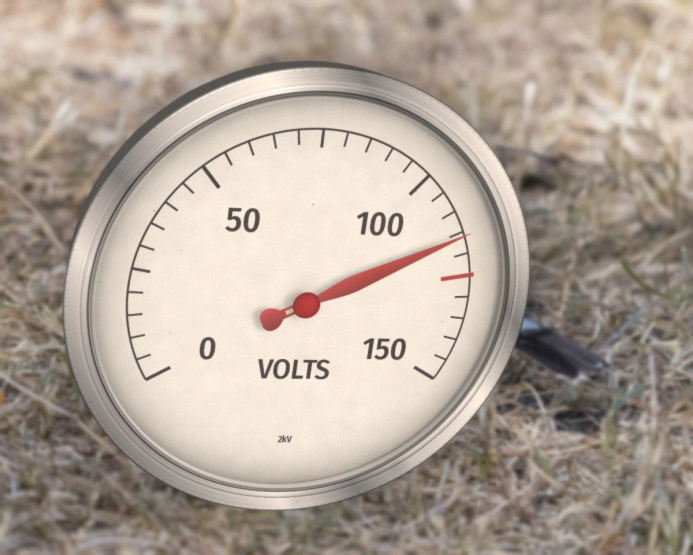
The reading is 115 V
